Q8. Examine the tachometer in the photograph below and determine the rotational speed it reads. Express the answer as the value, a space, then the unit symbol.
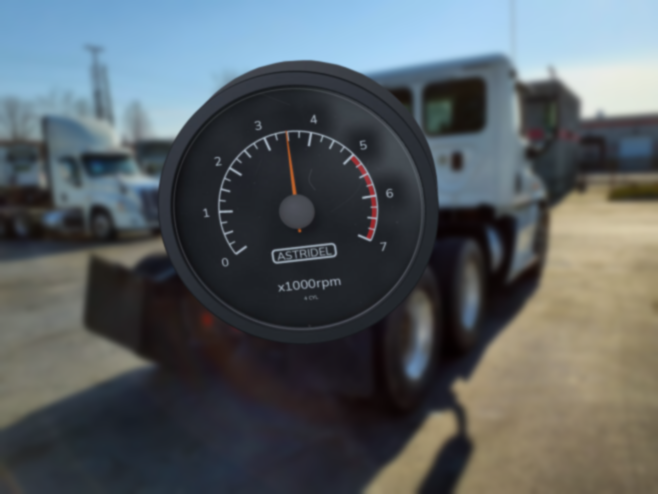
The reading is 3500 rpm
